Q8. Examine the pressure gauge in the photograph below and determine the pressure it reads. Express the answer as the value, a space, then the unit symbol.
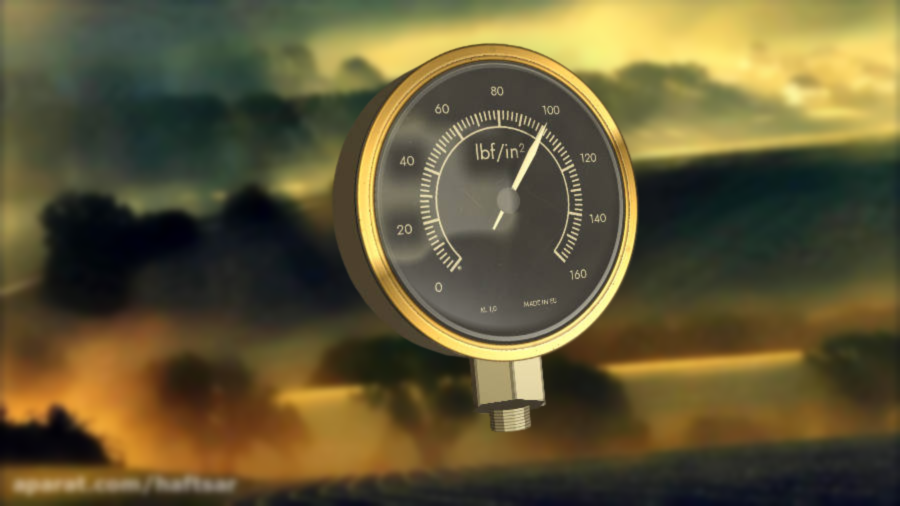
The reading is 100 psi
